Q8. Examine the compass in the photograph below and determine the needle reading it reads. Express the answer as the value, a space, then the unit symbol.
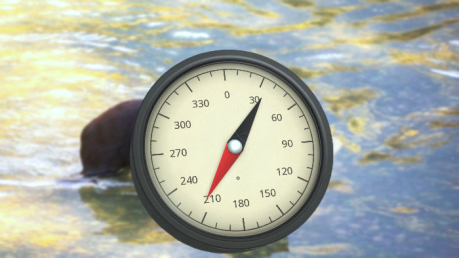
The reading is 215 °
